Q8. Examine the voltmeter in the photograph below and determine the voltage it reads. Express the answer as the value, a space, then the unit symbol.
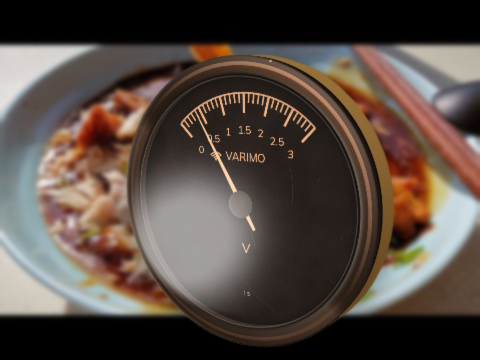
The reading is 0.5 V
